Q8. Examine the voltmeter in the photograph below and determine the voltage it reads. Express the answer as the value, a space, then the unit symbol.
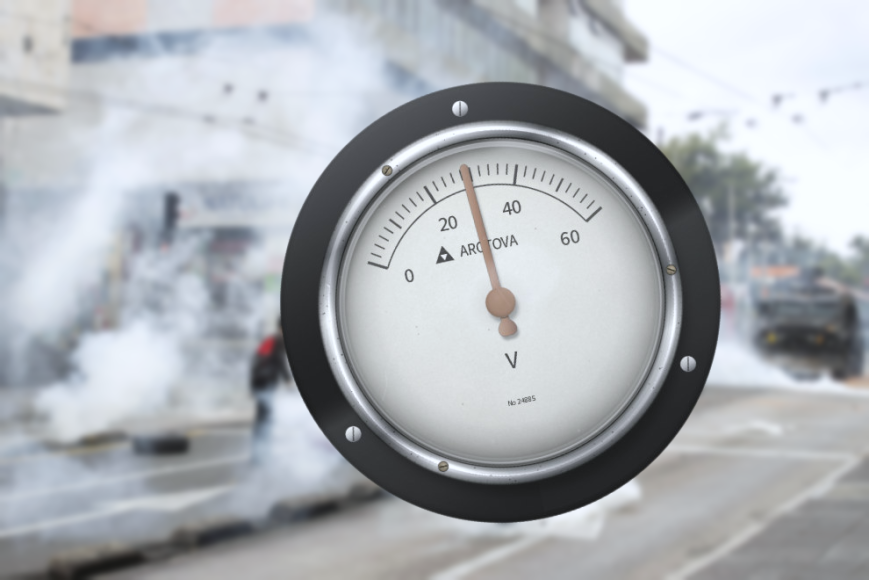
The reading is 29 V
